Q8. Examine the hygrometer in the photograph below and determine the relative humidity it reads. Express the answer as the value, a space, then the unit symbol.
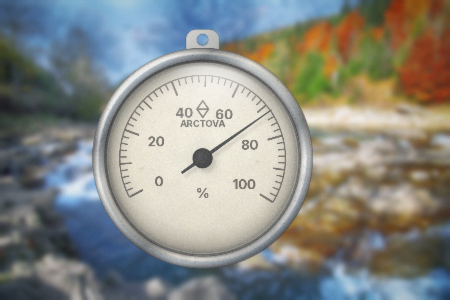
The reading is 72 %
